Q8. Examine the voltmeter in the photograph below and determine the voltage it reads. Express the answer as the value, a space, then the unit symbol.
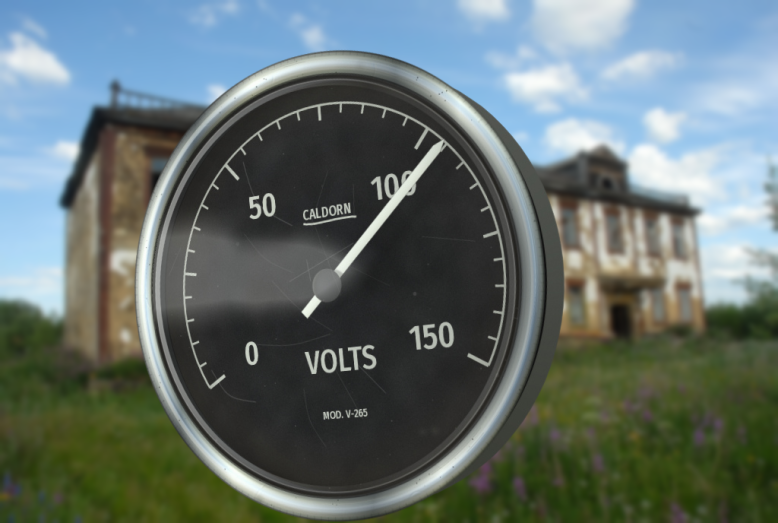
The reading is 105 V
